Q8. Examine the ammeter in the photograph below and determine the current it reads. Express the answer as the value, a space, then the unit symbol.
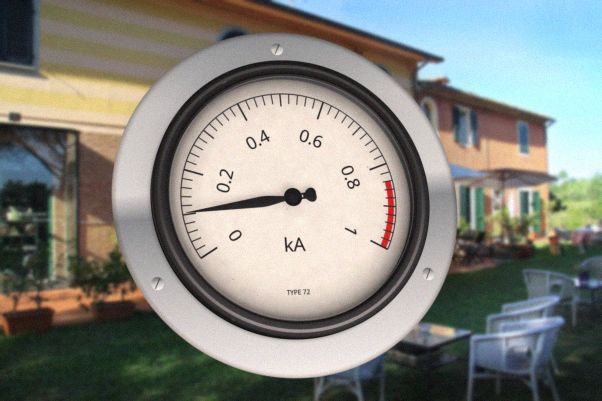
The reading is 0.1 kA
